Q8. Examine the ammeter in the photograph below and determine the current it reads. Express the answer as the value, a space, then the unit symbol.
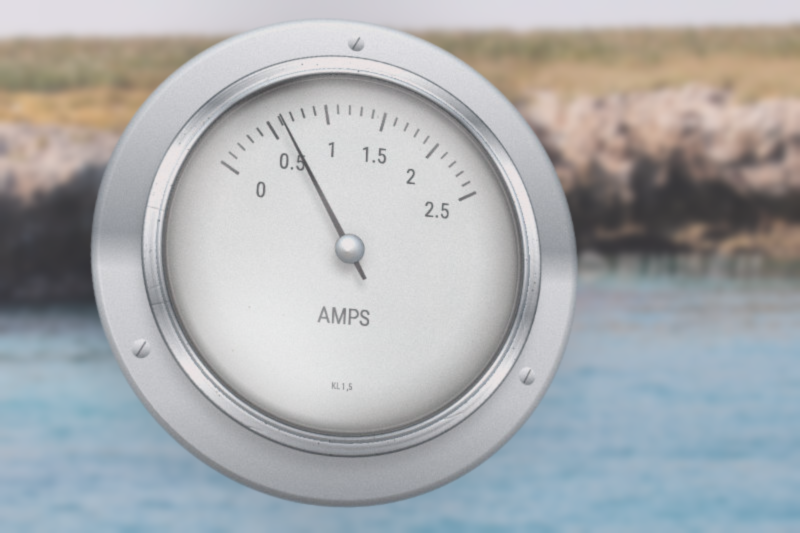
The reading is 0.6 A
